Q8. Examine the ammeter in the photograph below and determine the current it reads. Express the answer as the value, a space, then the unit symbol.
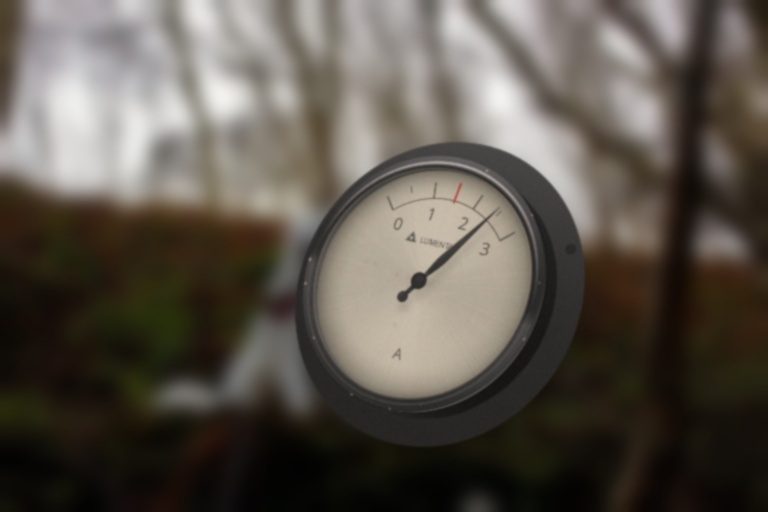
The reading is 2.5 A
